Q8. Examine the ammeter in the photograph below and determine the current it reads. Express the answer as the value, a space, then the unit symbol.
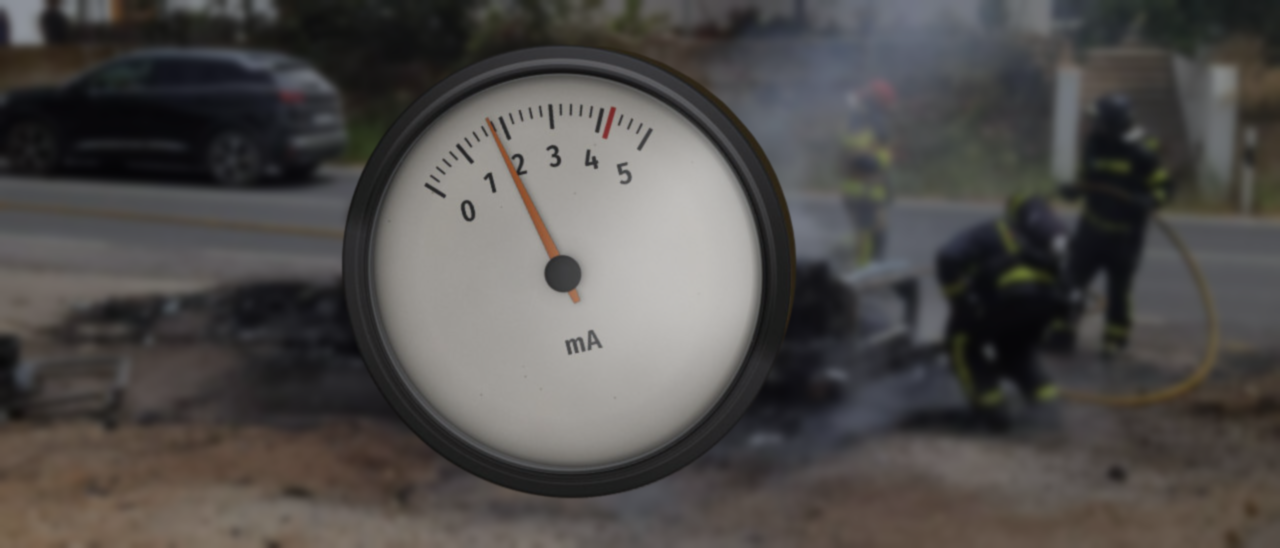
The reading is 1.8 mA
